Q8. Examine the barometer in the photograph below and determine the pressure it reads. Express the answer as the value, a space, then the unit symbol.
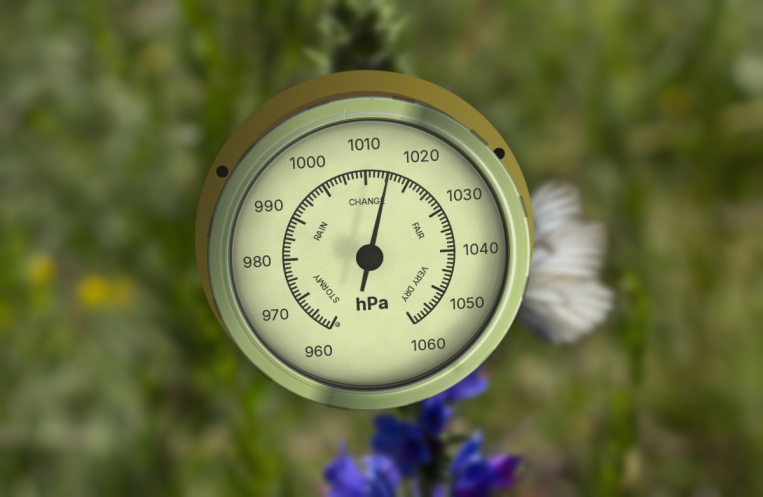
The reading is 1015 hPa
